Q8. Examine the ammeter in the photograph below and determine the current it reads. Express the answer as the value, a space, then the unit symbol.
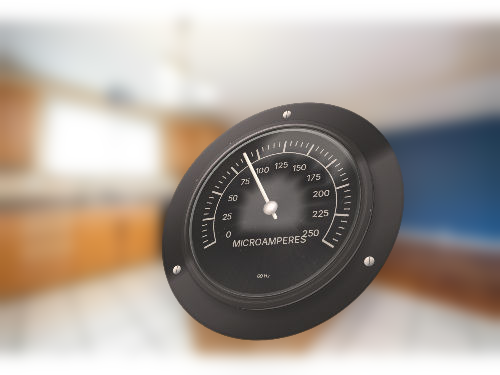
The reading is 90 µA
